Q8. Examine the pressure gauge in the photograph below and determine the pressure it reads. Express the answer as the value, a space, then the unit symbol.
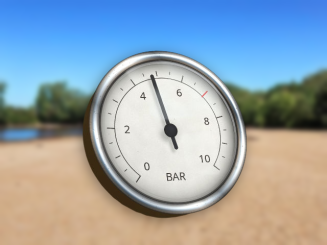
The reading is 4.75 bar
